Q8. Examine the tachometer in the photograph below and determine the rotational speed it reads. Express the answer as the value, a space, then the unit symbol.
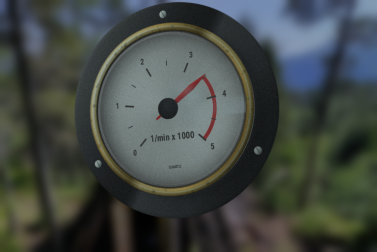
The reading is 3500 rpm
